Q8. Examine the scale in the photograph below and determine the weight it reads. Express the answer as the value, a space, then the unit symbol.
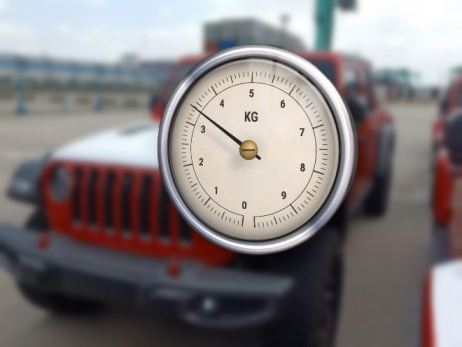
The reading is 3.4 kg
